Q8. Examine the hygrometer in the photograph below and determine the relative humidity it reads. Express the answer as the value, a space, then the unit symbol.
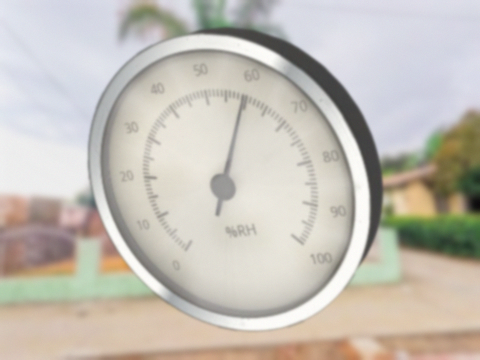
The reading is 60 %
